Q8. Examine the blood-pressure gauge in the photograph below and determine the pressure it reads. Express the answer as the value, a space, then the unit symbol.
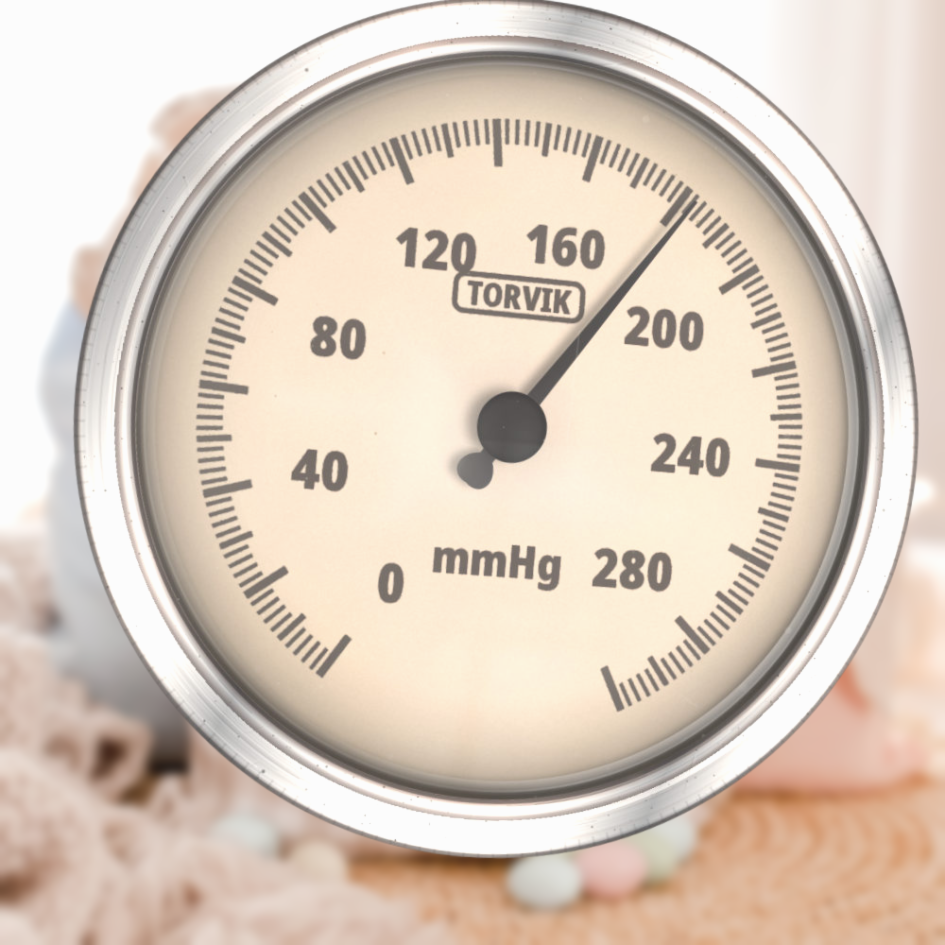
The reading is 182 mmHg
